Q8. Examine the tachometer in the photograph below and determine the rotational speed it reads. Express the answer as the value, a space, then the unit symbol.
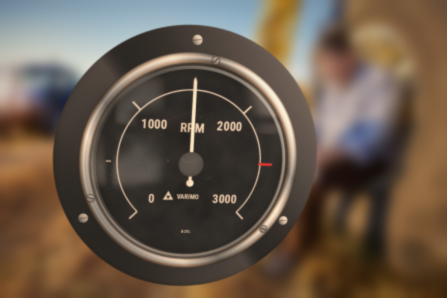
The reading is 1500 rpm
